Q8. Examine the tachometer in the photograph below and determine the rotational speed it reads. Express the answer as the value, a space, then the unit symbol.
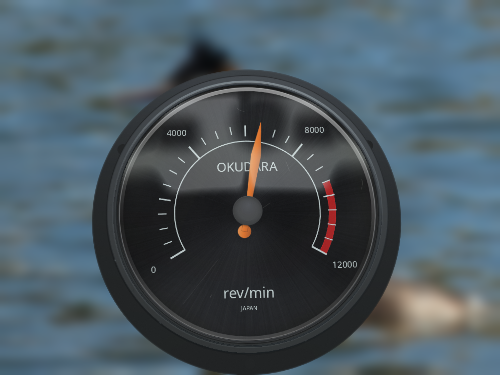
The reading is 6500 rpm
